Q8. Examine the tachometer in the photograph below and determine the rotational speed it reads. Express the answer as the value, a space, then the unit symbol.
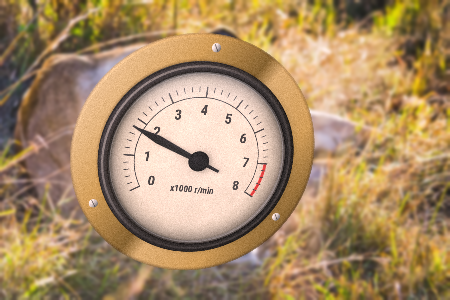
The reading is 1800 rpm
